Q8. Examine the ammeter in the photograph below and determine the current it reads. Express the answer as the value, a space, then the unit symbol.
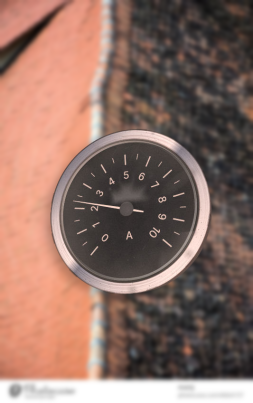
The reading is 2.25 A
